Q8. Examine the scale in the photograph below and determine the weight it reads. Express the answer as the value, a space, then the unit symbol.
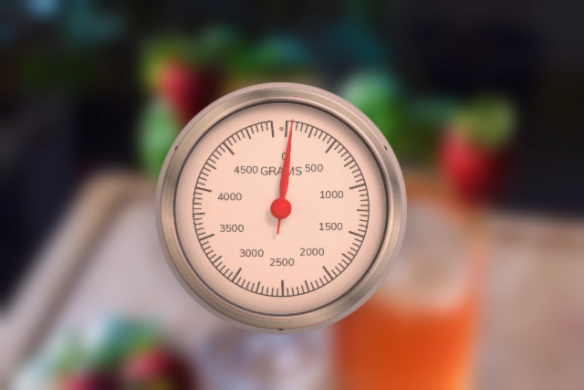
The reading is 50 g
